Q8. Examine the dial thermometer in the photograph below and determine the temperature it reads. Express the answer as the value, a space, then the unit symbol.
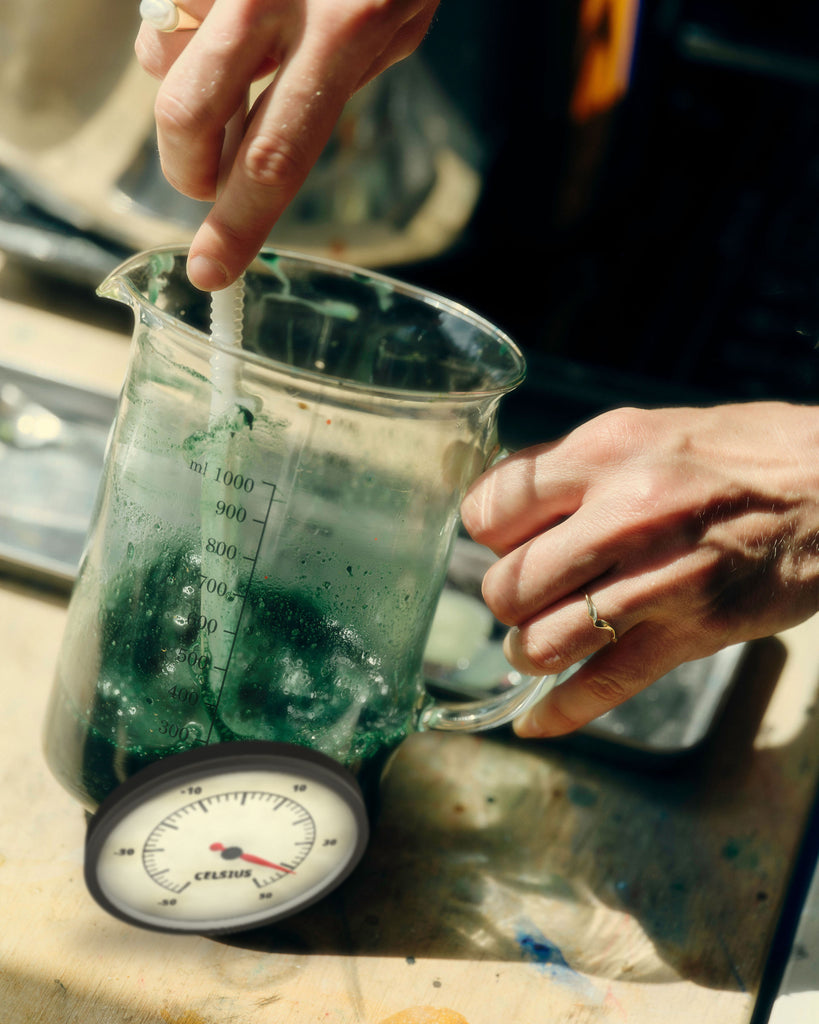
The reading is 40 °C
